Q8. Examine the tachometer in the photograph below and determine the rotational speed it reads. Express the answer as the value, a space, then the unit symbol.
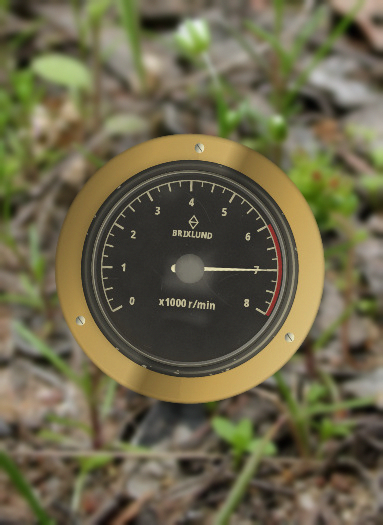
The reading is 7000 rpm
